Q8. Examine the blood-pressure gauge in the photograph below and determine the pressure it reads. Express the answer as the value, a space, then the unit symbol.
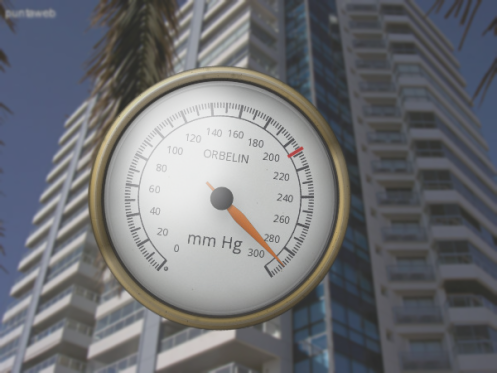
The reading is 290 mmHg
